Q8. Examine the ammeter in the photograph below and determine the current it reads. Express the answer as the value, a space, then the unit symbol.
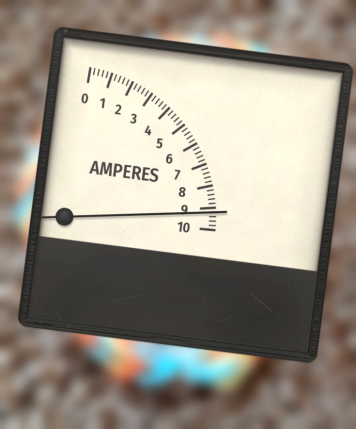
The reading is 9.2 A
